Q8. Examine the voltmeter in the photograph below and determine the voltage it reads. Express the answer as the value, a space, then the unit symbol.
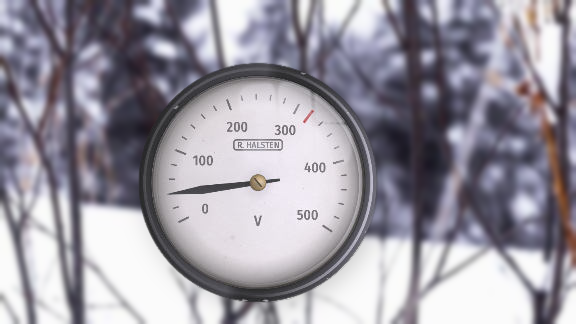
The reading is 40 V
